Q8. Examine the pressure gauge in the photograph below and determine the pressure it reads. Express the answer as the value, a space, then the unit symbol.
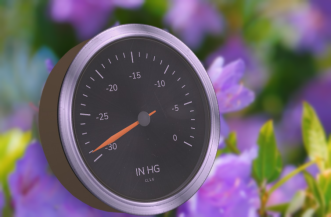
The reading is -29 inHg
